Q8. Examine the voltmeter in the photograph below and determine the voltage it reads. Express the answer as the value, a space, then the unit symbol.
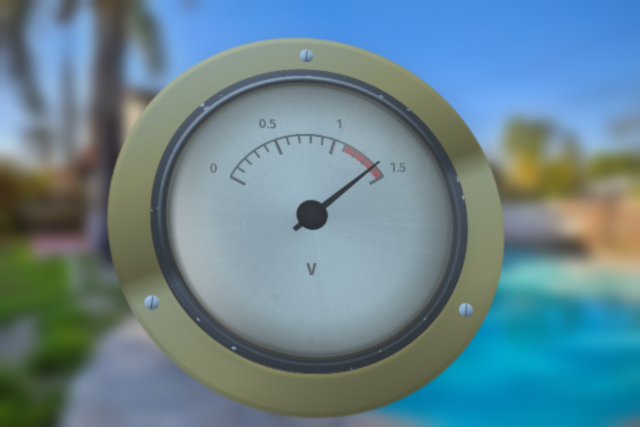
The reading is 1.4 V
